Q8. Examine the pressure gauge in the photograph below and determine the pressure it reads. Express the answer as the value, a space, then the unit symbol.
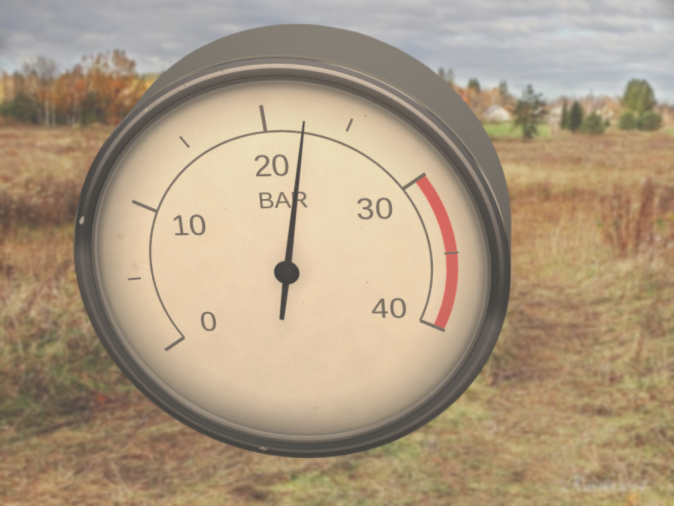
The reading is 22.5 bar
